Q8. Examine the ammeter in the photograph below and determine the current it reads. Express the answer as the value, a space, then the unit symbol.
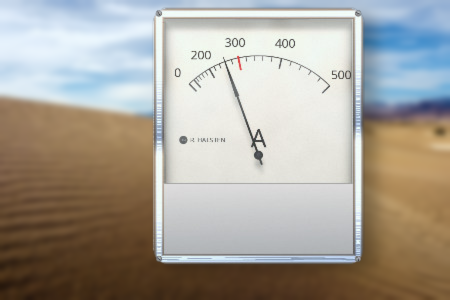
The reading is 260 A
